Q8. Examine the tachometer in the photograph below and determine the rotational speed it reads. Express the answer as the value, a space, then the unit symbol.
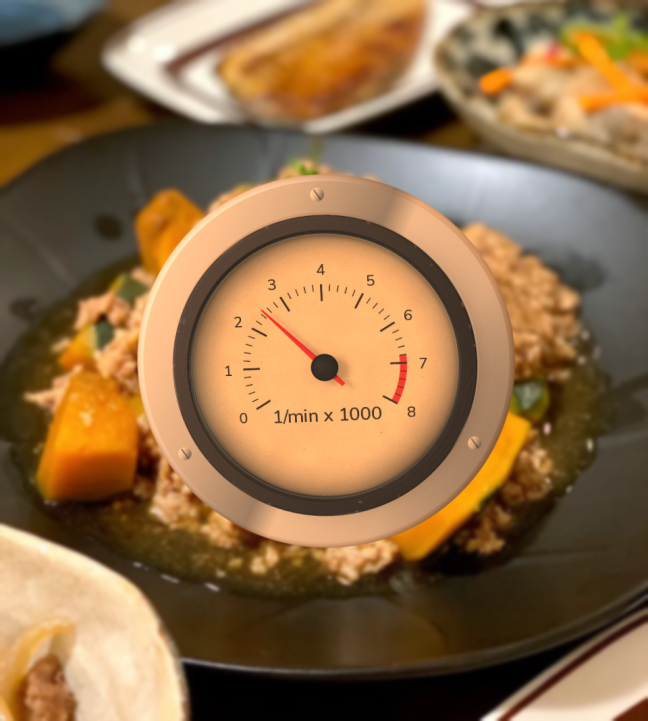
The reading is 2500 rpm
